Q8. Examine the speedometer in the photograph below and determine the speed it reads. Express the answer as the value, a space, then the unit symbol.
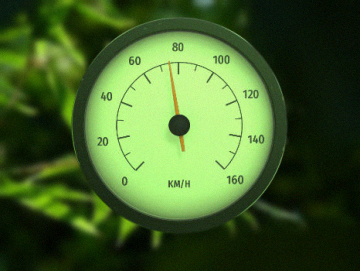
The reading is 75 km/h
